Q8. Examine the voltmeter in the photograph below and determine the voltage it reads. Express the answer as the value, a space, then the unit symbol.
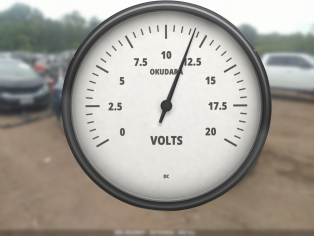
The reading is 11.75 V
